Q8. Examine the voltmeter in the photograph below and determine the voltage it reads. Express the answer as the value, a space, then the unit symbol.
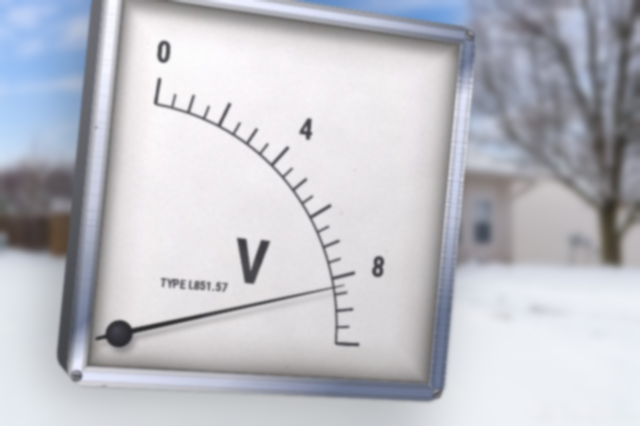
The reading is 8.25 V
